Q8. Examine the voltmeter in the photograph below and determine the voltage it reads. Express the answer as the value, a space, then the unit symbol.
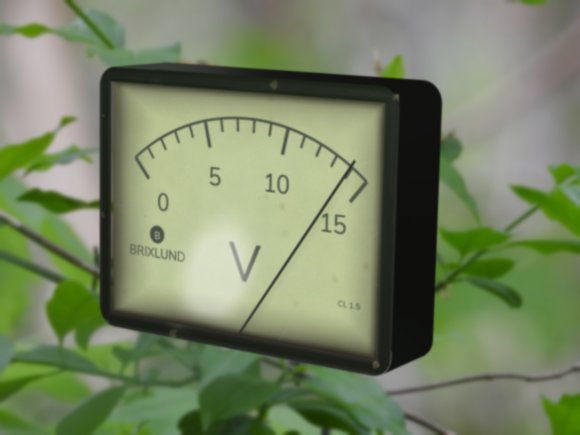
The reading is 14 V
